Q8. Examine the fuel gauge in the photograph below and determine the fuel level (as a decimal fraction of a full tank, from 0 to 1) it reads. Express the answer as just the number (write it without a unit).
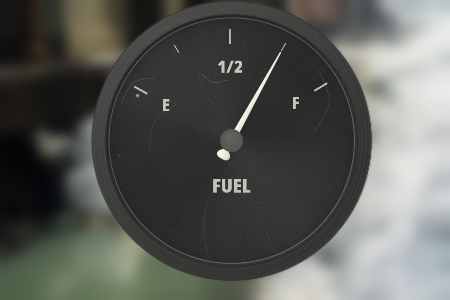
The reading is 0.75
